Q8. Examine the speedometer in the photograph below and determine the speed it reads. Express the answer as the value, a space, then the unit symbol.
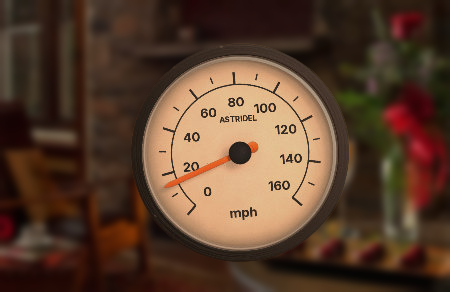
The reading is 15 mph
